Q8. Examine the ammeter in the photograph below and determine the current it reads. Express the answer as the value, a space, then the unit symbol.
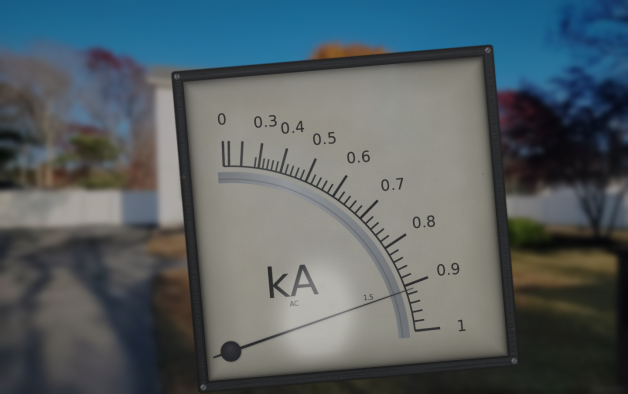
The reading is 0.91 kA
